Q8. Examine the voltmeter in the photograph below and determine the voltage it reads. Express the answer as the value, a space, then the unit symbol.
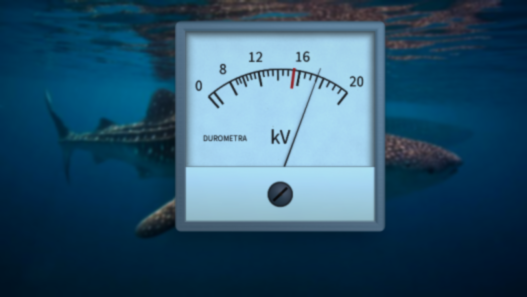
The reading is 17.5 kV
